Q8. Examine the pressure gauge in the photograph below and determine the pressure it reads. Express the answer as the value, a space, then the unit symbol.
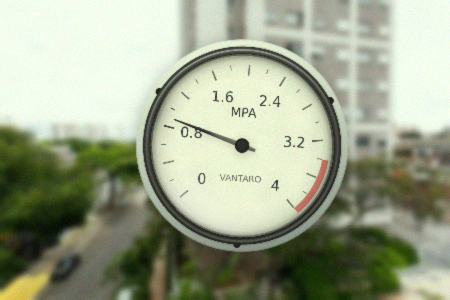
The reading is 0.9 MPa
